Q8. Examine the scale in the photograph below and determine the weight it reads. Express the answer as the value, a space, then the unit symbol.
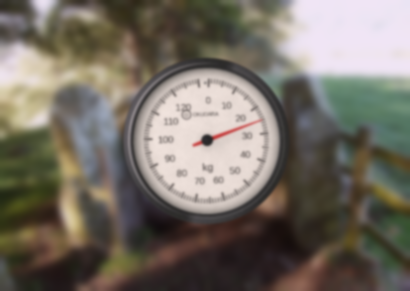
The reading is 25 kg
